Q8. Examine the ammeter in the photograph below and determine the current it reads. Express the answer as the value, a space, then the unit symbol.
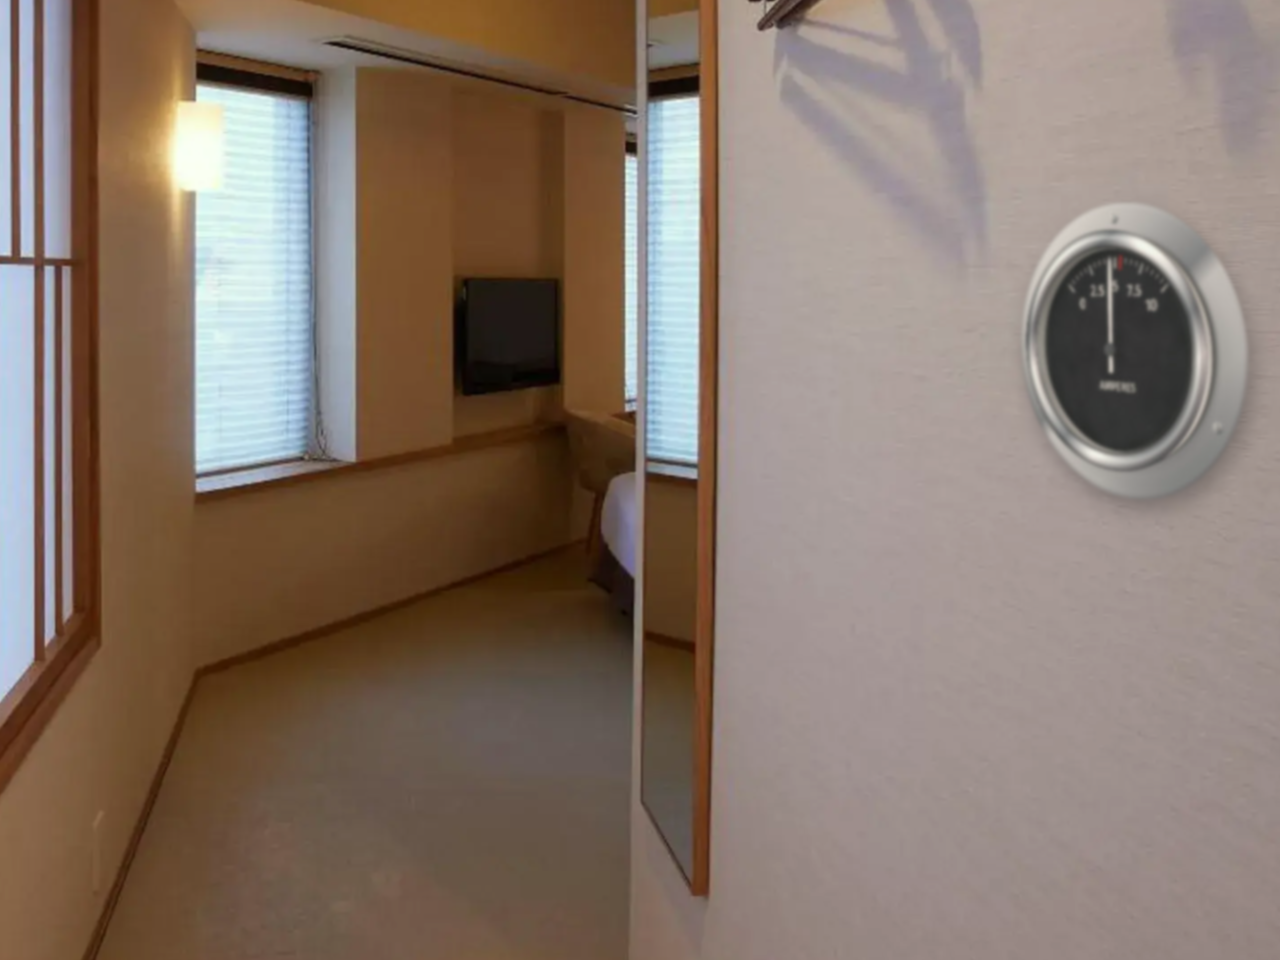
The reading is 5 A
